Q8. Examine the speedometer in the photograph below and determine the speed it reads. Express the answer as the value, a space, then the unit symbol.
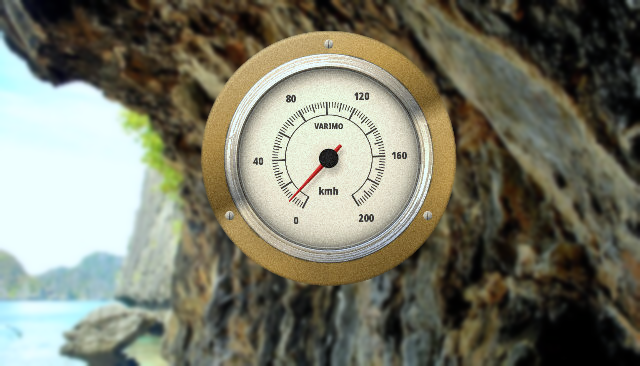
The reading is 10 km/h
